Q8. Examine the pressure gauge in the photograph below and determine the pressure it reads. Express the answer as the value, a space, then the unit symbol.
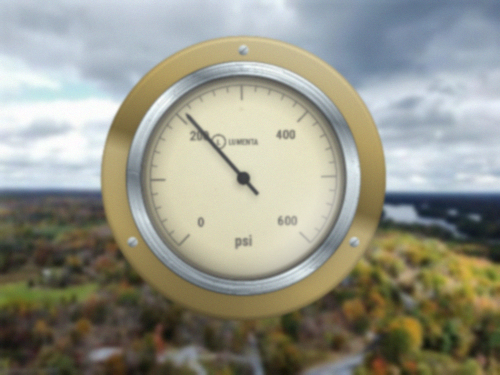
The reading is 210 psi
